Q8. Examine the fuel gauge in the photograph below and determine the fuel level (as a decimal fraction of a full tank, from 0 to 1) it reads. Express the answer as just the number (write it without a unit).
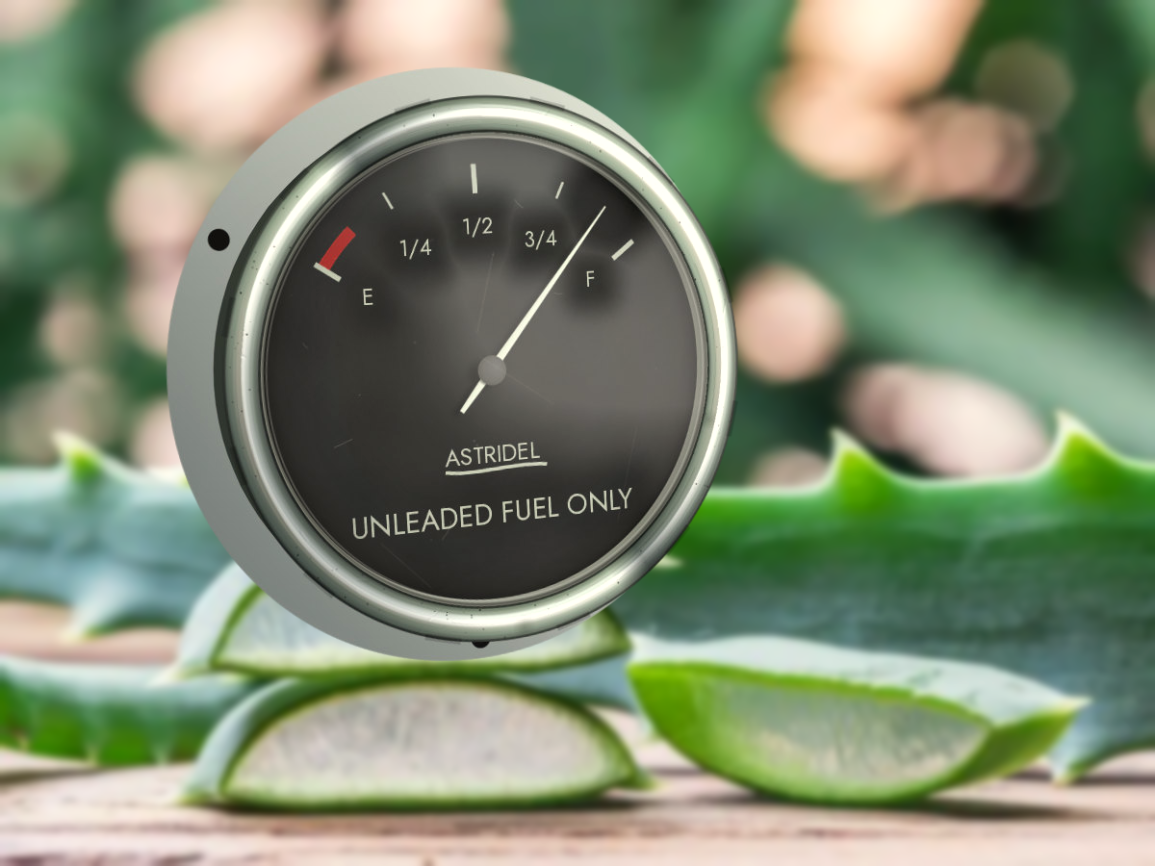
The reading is 0.875
